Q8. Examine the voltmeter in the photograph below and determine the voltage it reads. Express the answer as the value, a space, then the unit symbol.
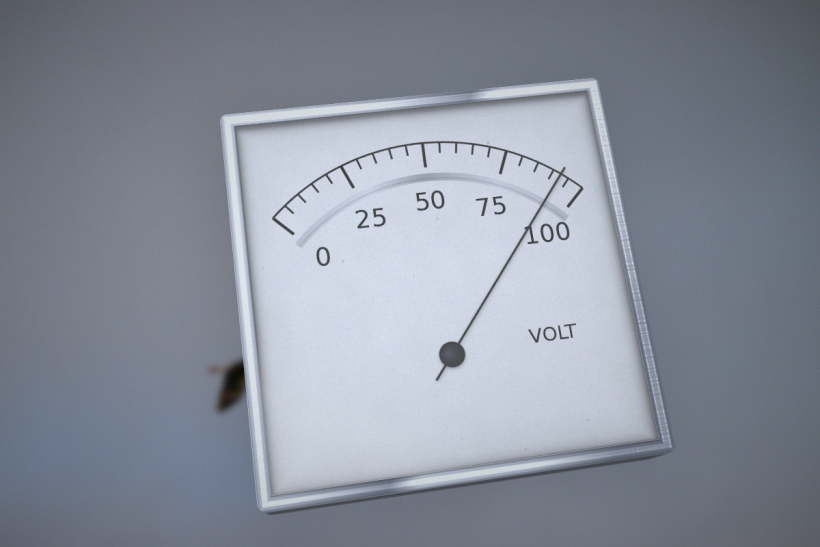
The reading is 92.5 V
